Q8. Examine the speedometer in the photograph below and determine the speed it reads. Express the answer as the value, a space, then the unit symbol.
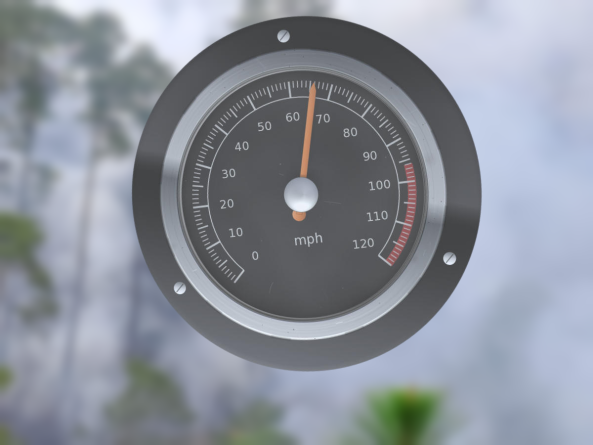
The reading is 66 mph
